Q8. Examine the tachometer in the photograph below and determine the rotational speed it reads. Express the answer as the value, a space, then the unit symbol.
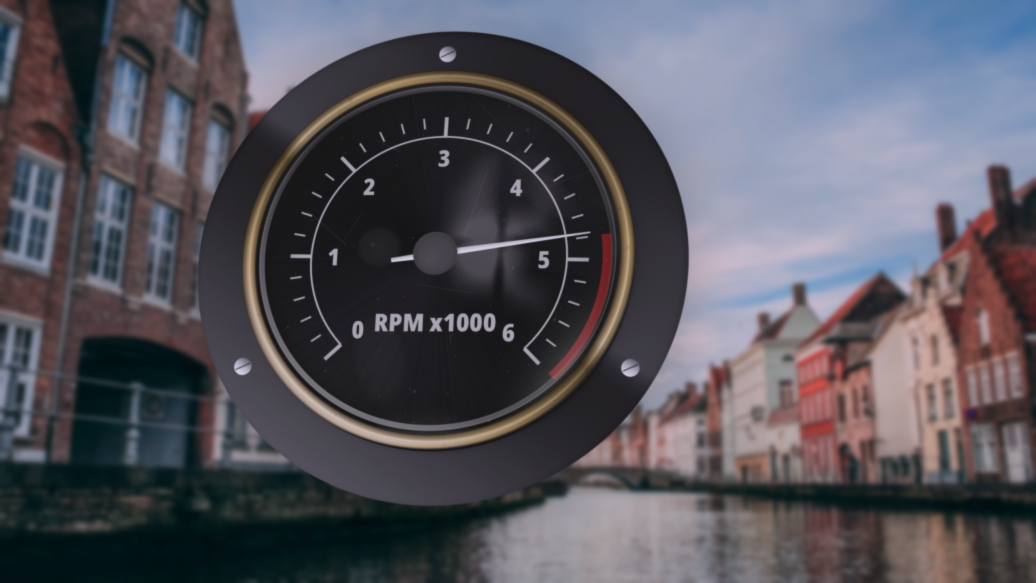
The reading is 4800 rpm
